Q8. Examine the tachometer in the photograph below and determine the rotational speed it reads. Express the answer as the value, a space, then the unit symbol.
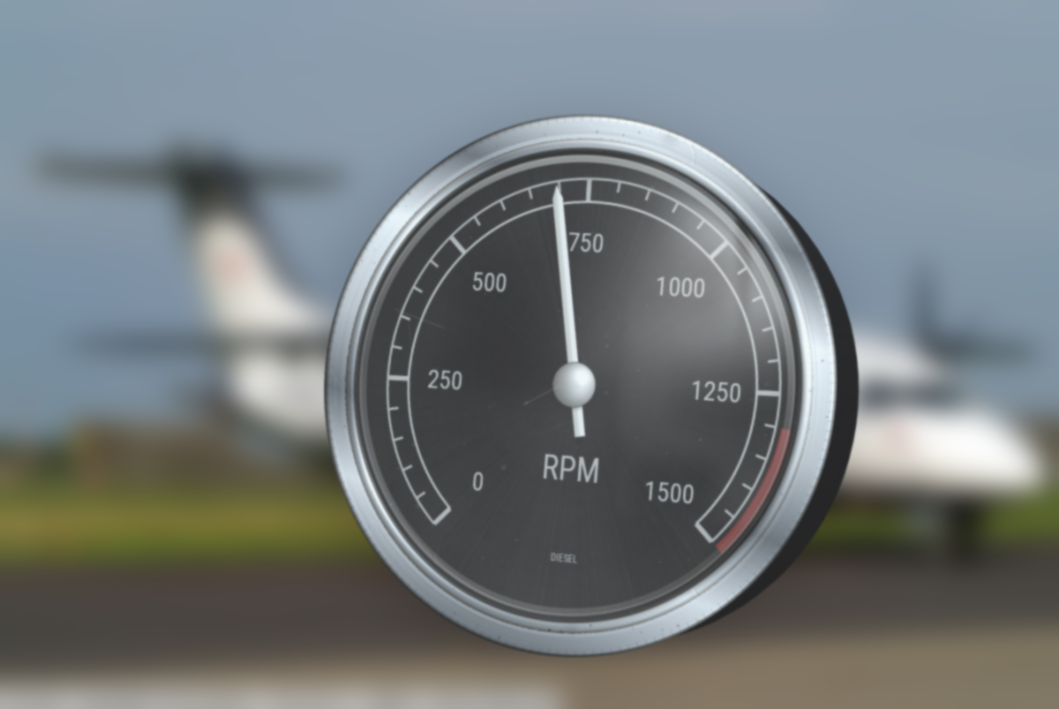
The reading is 700 rpm
